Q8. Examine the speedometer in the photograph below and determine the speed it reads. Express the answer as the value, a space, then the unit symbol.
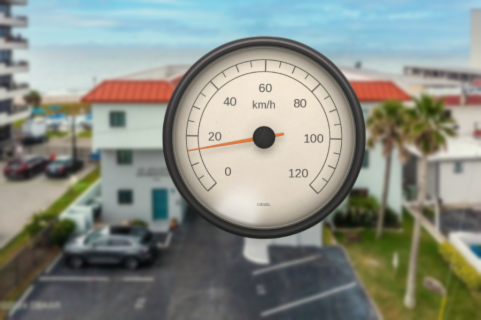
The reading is 15 km/h
